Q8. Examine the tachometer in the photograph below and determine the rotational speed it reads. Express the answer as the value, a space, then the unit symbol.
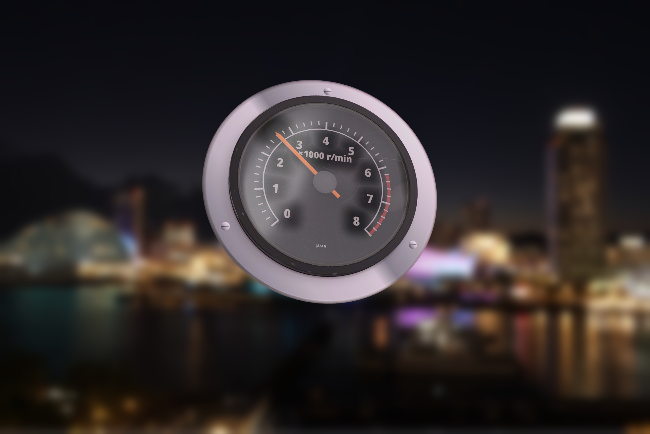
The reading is 2600 rpm
